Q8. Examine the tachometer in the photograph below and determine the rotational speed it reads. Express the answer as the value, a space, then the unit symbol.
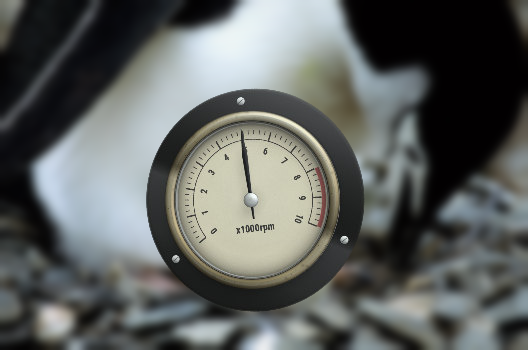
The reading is 5000 rpm
